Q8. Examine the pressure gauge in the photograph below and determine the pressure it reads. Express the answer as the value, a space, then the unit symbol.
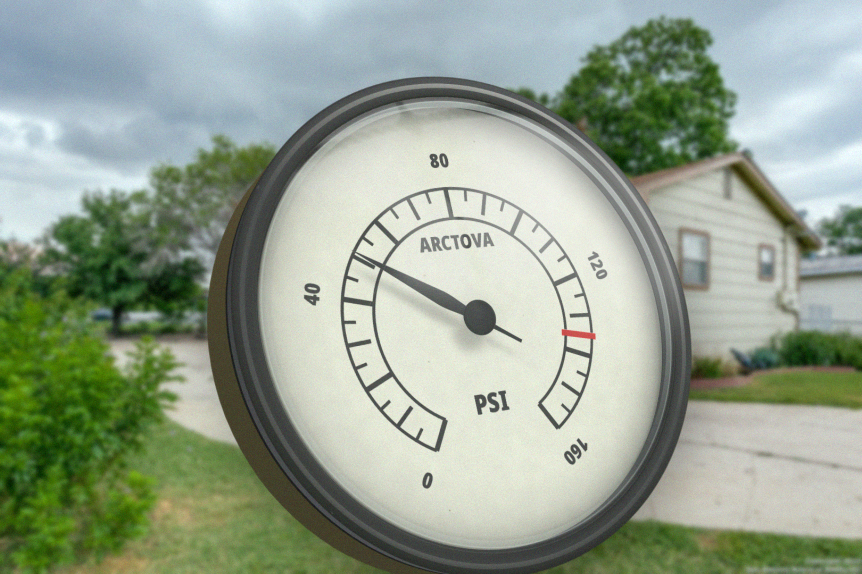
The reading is 50 psi
